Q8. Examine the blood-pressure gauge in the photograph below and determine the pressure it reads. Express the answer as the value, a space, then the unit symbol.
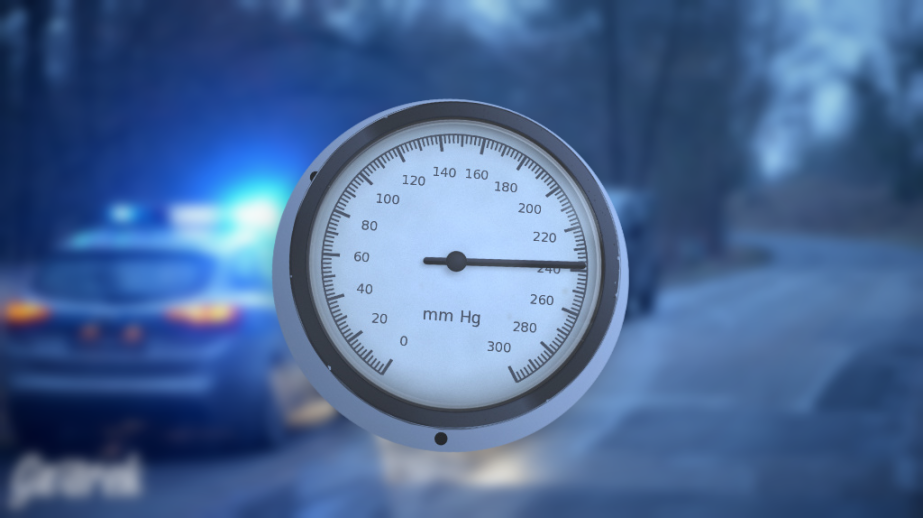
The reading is 238 mmHg
